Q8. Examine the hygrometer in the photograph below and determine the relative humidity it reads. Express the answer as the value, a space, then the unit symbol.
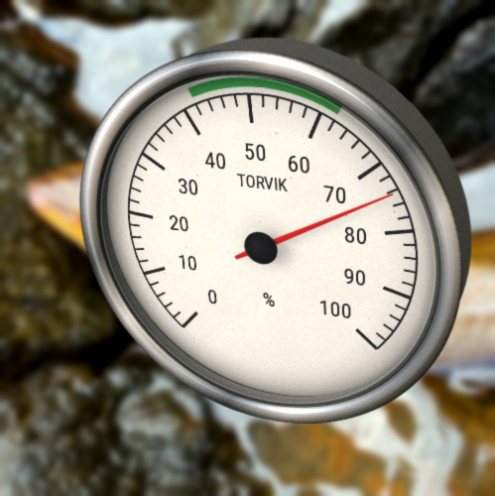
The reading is 74 %
